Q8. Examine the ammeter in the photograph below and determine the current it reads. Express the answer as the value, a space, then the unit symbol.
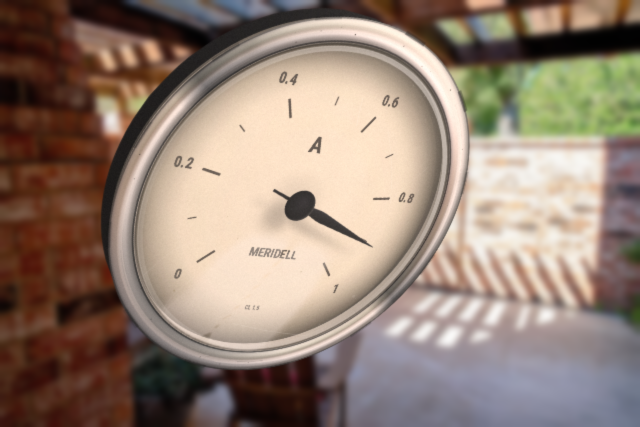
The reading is 0.9 A
